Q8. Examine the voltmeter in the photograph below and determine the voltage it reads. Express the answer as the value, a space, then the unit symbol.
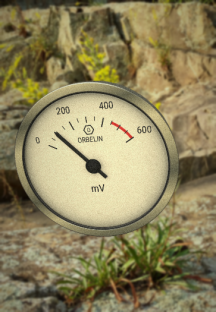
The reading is 100 mV
